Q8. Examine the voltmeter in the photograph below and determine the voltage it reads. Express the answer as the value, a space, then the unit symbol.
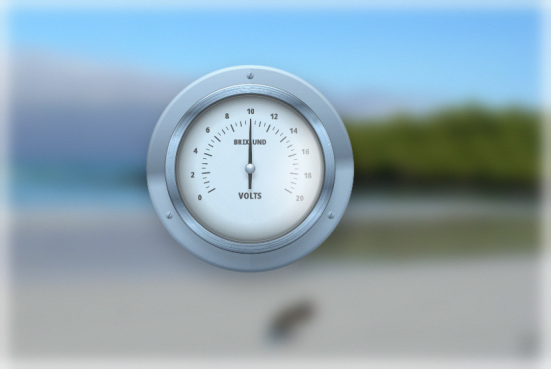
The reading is 10 V
